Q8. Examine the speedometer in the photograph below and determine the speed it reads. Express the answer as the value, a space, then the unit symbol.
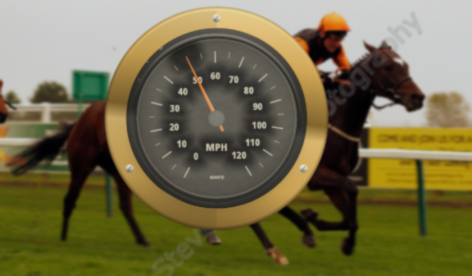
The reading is 50 mph
